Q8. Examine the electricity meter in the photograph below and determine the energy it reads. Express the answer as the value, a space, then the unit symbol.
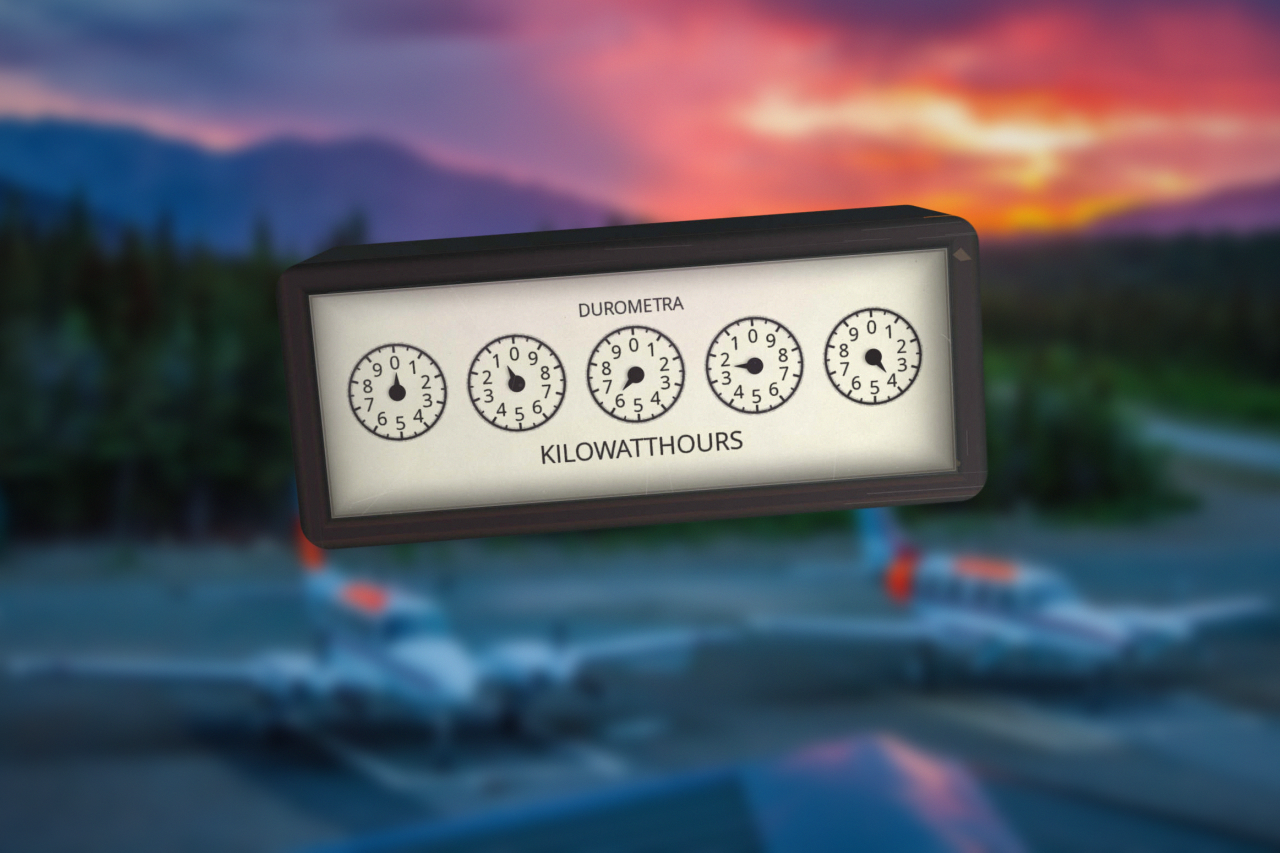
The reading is 624 kWh
